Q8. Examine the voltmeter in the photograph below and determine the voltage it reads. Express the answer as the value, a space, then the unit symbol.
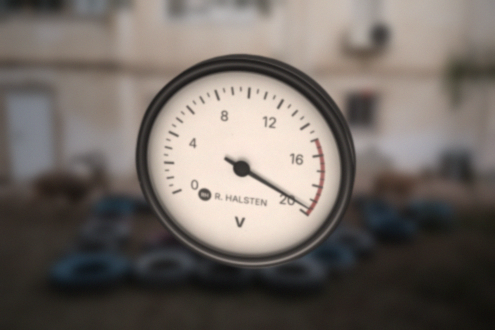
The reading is 19.5 V
